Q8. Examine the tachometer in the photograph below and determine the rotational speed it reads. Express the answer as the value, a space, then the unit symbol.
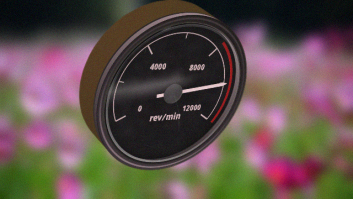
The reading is 10000 rpm
